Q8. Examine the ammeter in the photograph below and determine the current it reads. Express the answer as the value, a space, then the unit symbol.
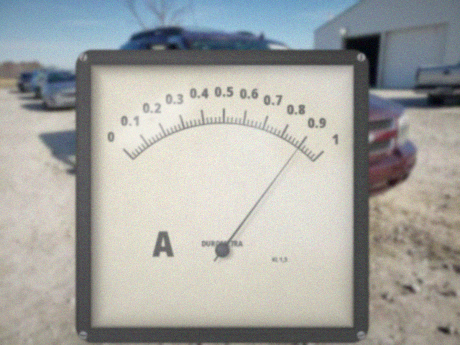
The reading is 0.9 A
